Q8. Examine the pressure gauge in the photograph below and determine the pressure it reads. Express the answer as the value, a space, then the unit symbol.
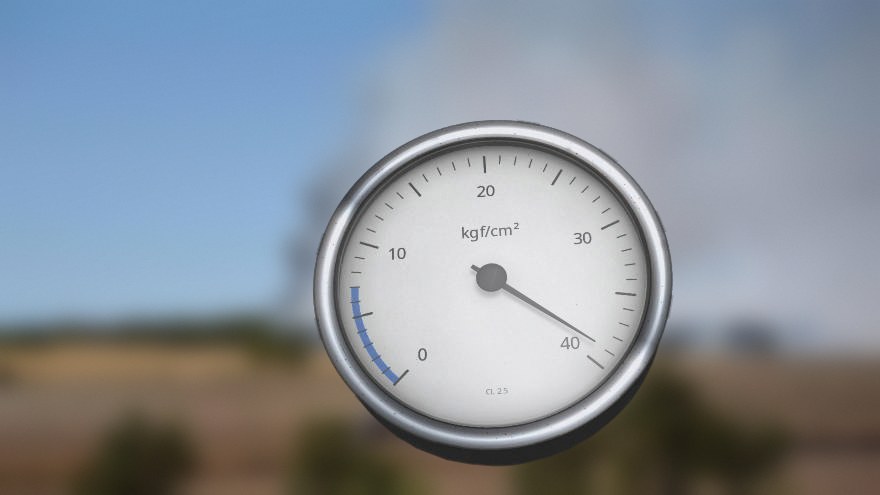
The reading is 39 kg/cm²
